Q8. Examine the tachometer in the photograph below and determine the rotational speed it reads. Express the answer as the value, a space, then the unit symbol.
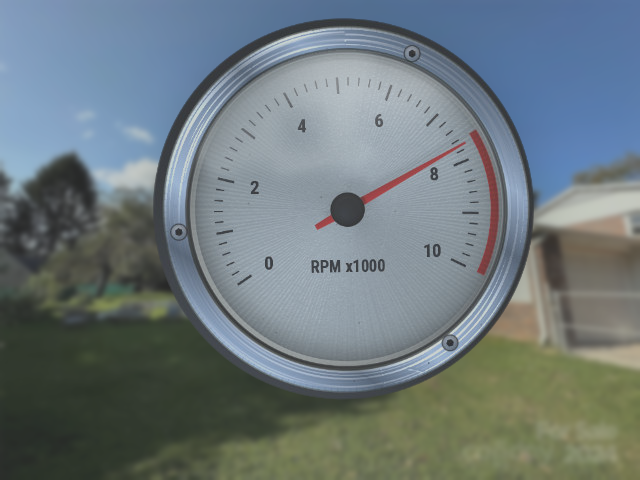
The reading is 7700 rpm
